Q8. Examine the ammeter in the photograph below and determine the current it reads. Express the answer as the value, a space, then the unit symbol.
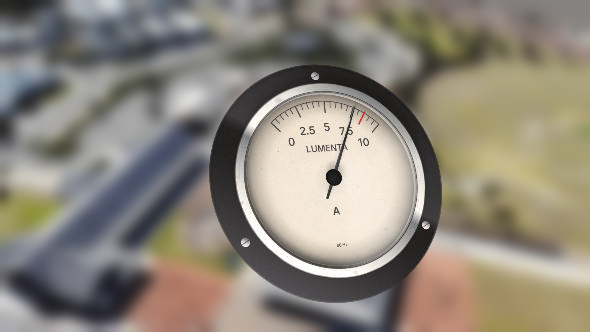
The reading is 7.5 A
